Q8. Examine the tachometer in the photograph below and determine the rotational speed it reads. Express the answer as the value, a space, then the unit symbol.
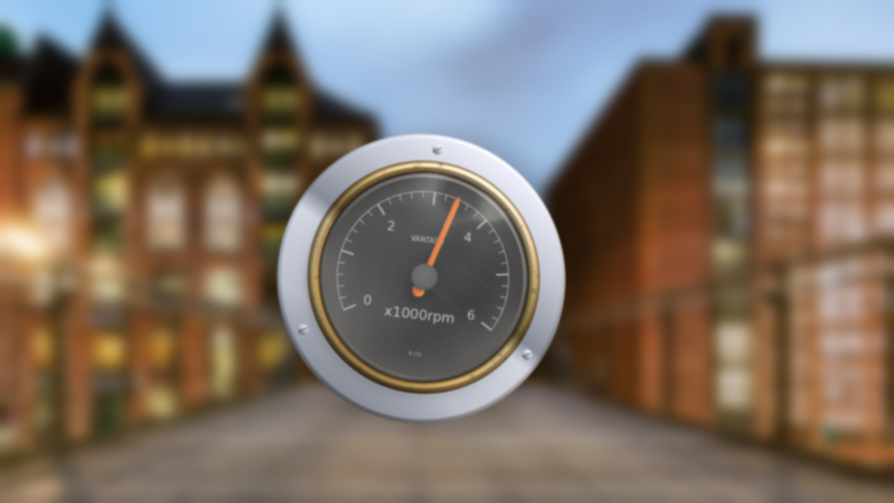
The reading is 3400 rpm
